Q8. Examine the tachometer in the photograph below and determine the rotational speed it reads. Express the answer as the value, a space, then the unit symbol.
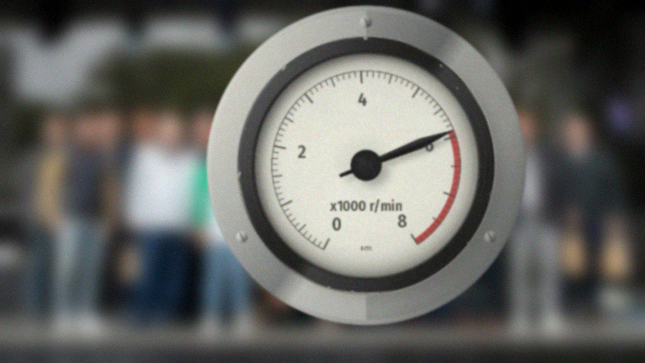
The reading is 5900 rpm
